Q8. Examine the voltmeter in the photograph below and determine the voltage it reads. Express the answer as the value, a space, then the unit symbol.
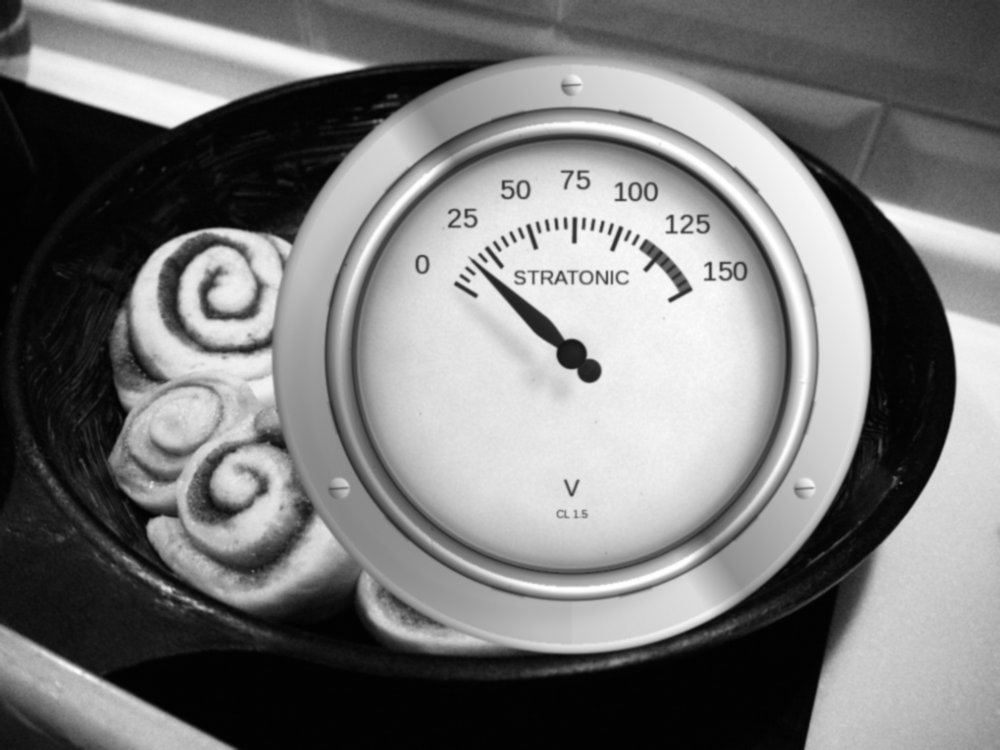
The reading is 15 V
